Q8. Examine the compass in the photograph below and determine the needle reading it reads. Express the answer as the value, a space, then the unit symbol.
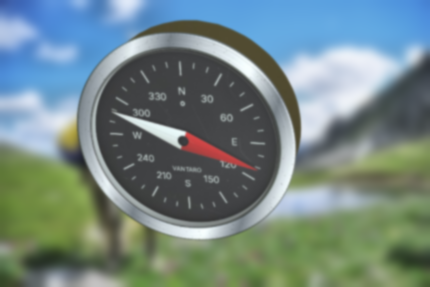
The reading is 110 °
